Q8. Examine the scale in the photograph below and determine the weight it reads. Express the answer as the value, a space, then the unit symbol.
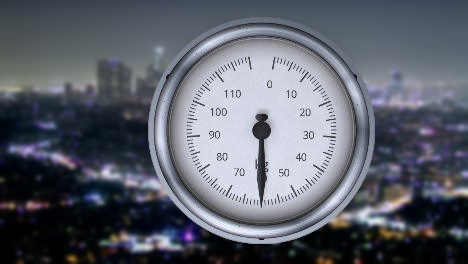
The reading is 60 kg
